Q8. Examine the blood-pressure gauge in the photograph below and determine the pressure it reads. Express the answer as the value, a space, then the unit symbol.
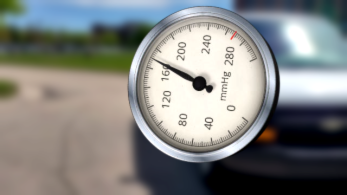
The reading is 170 mmHg
